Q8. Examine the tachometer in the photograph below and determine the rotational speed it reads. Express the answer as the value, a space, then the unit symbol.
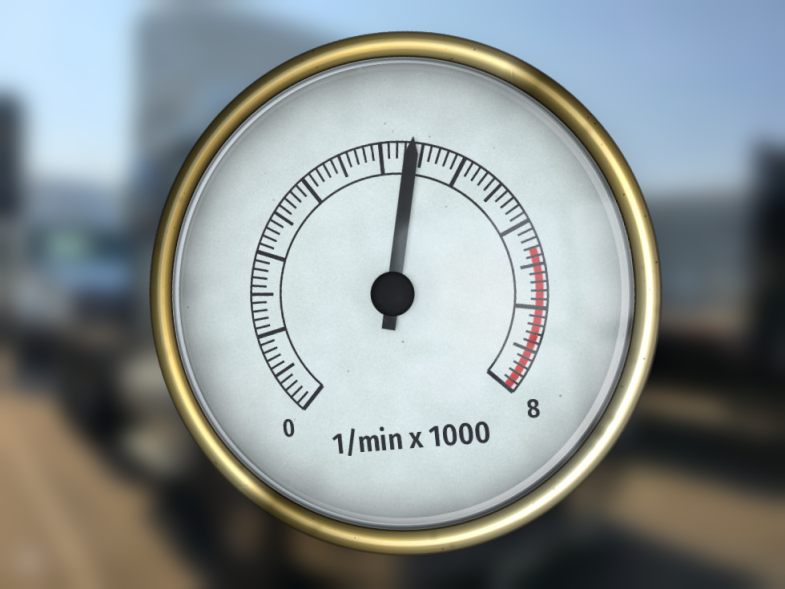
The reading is 4400 rpm
